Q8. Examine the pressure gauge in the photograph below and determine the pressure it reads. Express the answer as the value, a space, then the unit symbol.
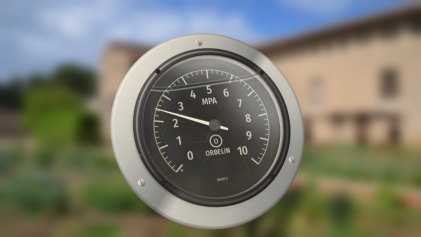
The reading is 2.4 MPa
